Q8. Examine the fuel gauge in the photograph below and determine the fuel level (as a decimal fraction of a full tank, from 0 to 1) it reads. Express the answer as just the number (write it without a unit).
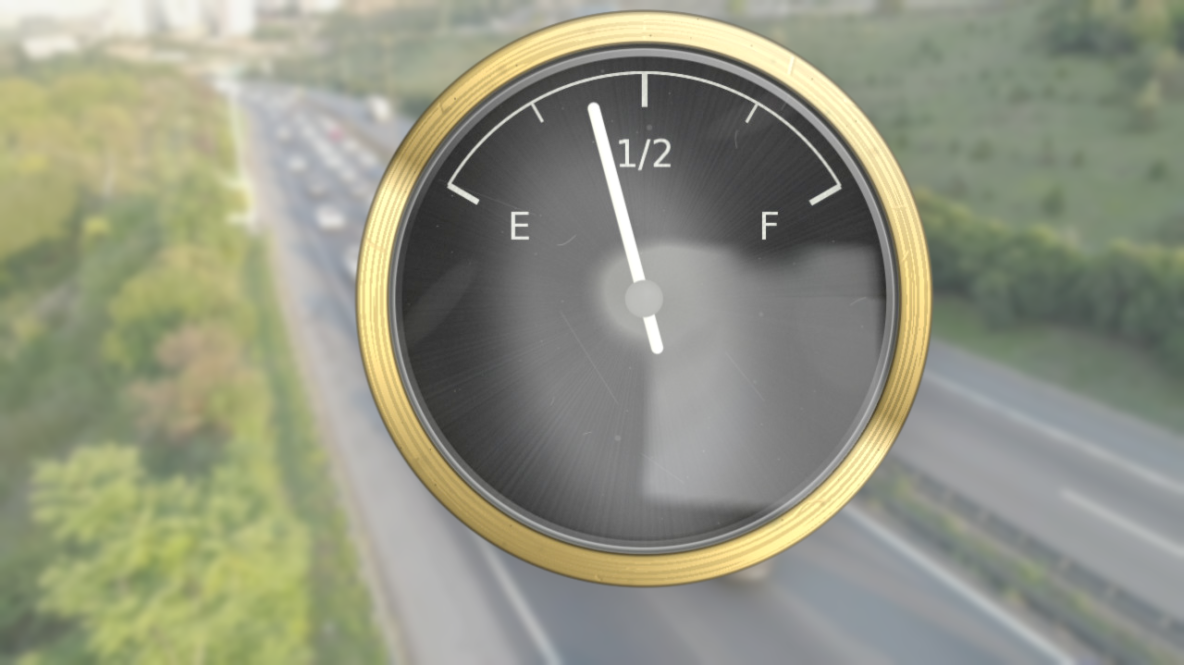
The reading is 0.375
